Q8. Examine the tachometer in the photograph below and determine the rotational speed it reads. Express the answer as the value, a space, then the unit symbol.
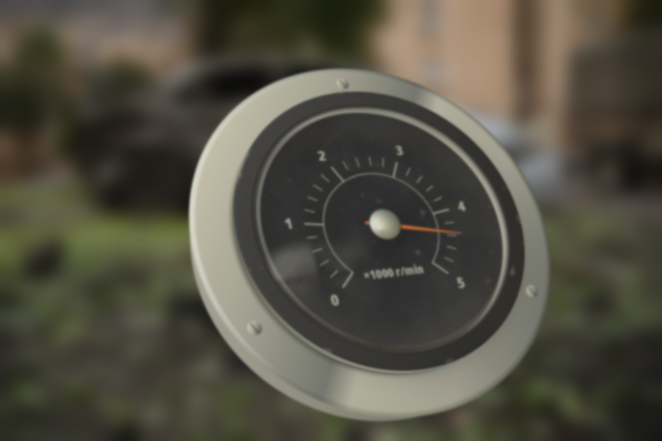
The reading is 4400 rpm
